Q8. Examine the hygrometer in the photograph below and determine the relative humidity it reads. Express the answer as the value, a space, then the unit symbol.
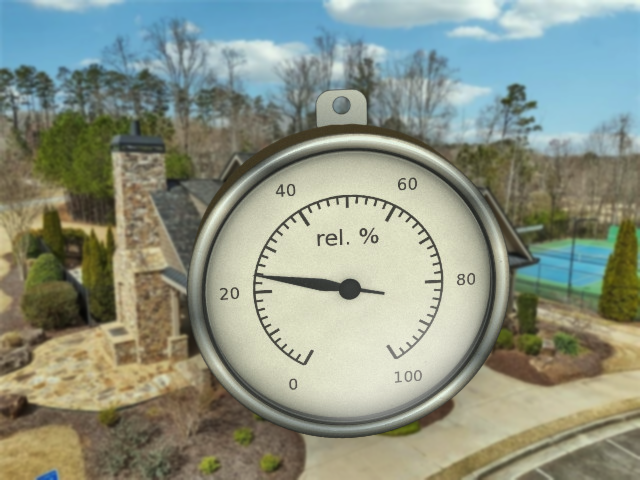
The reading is 24 %
